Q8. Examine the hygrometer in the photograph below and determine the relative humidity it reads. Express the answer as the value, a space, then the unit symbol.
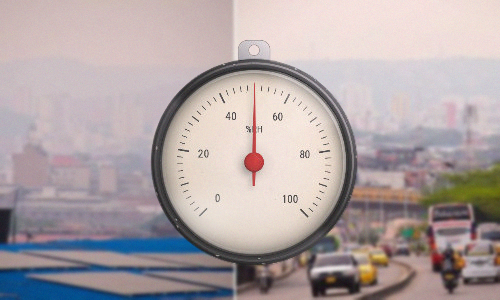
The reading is 50 %
